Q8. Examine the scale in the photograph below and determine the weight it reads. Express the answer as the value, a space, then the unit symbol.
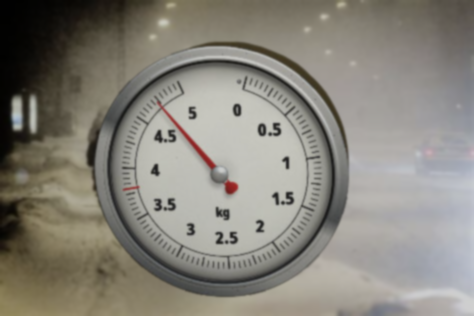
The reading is 4.75 kg
